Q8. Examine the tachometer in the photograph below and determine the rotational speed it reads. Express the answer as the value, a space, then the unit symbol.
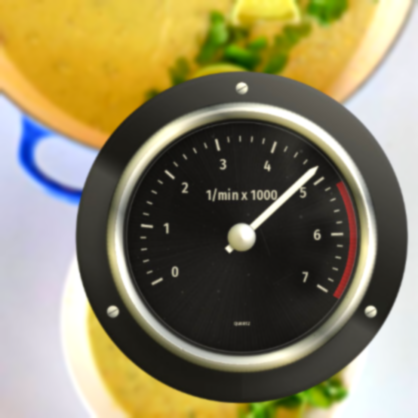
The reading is 4800 rpm
